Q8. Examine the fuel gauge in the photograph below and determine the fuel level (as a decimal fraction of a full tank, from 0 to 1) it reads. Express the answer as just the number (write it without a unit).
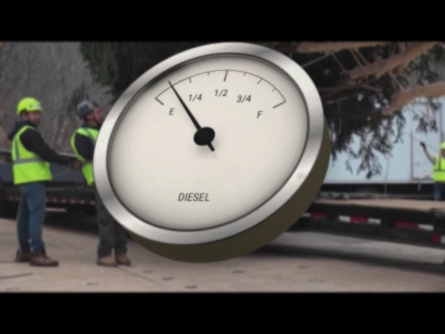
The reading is 0.125
